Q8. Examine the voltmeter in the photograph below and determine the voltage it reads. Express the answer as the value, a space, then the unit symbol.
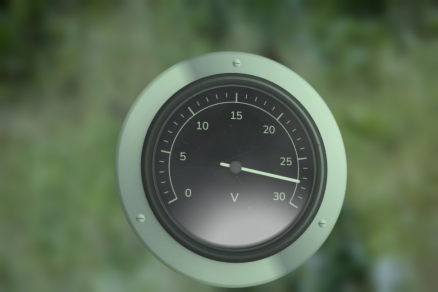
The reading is 27.5 V
